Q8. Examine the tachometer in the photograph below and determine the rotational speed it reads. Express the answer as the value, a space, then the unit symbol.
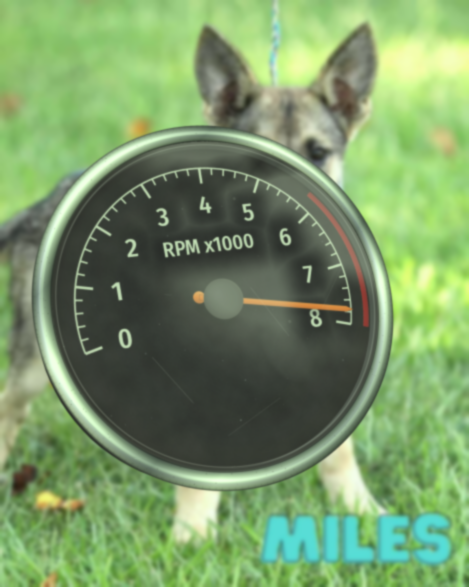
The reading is 7800 rpm
